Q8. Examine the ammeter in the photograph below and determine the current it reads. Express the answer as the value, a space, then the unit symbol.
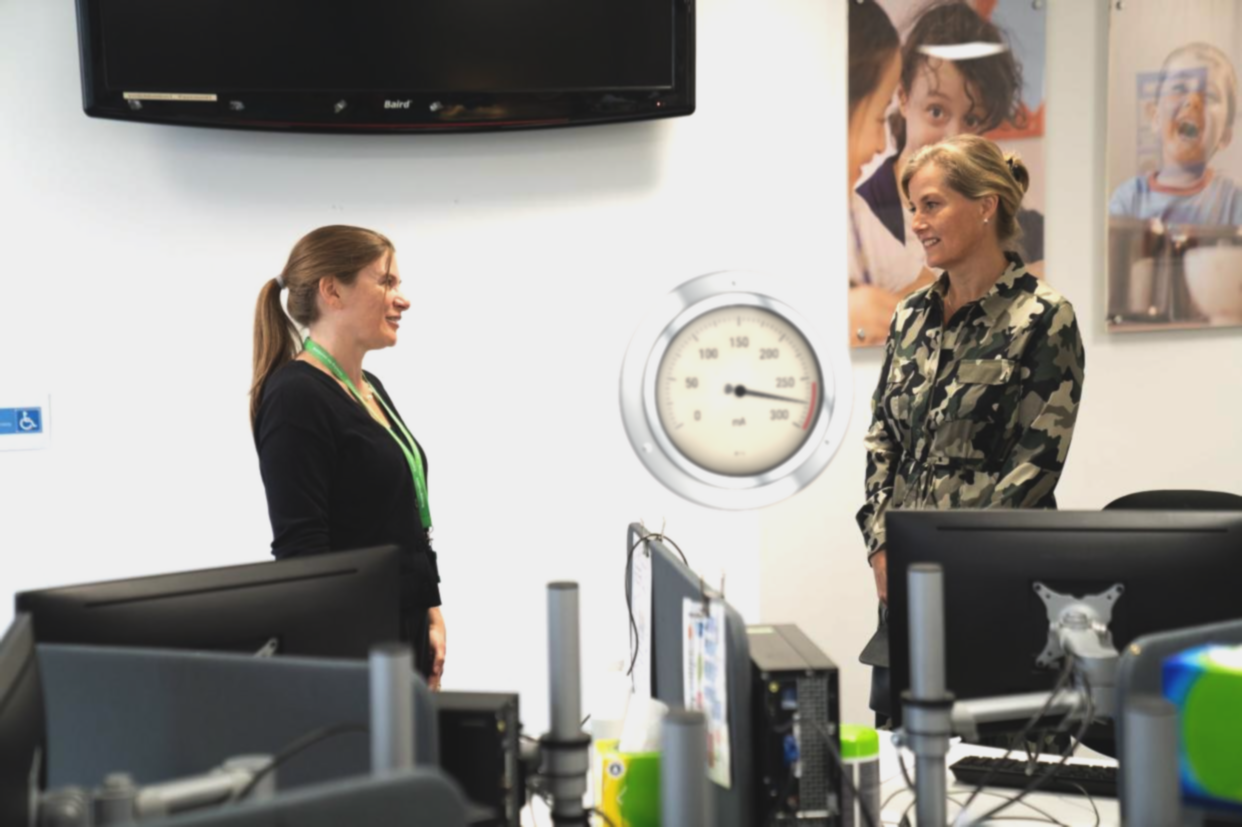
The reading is 275 mA
